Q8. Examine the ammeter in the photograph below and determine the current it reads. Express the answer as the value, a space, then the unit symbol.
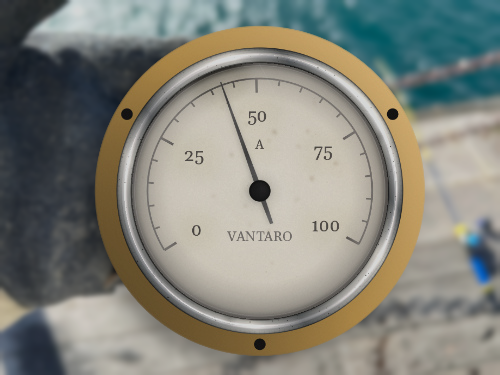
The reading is 42.5 A
